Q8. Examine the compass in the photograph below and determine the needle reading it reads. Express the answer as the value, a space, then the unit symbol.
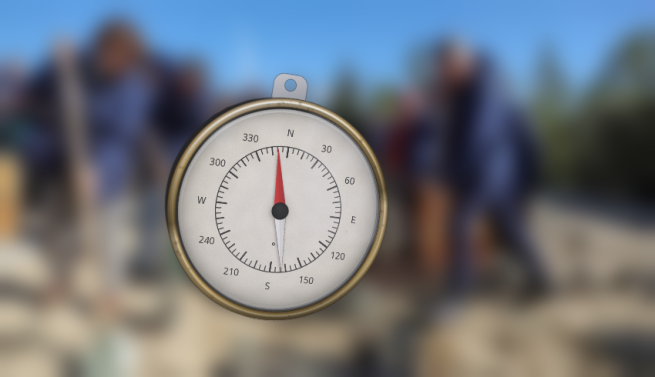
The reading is 350 °
